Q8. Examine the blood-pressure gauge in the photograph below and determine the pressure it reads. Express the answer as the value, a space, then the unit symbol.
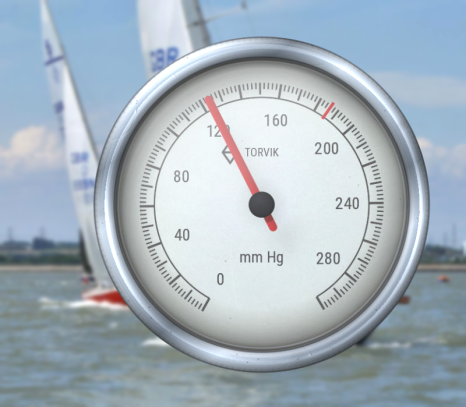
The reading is 124 mmHg
